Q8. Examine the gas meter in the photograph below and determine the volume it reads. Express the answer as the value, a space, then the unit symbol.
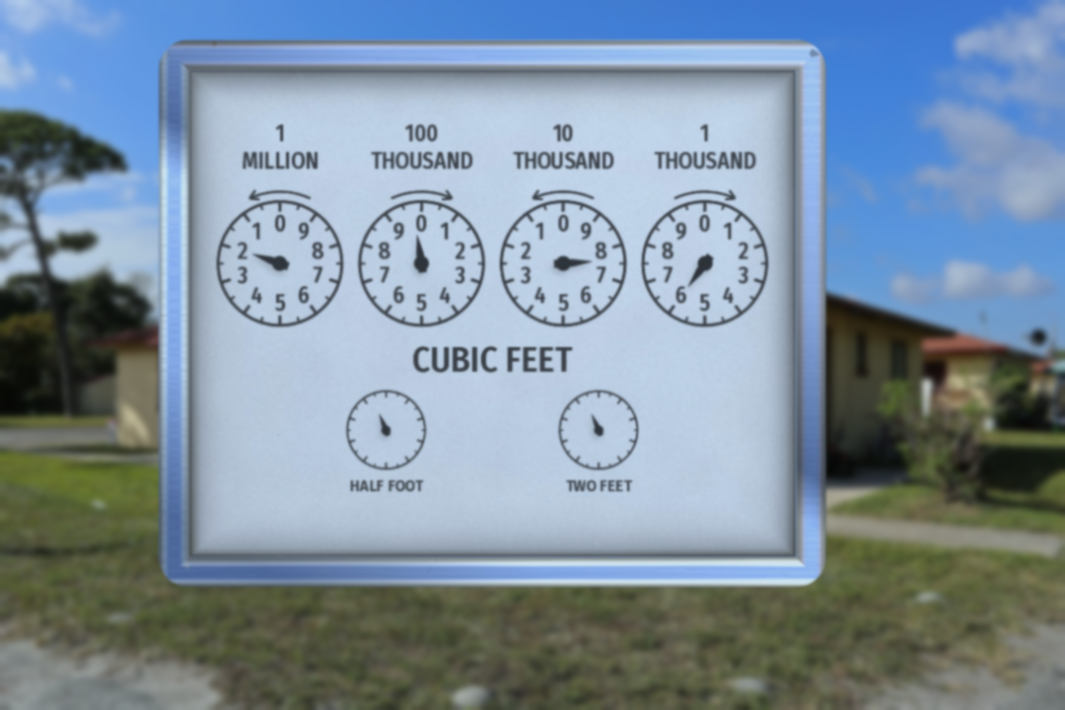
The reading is 197600 ft³
